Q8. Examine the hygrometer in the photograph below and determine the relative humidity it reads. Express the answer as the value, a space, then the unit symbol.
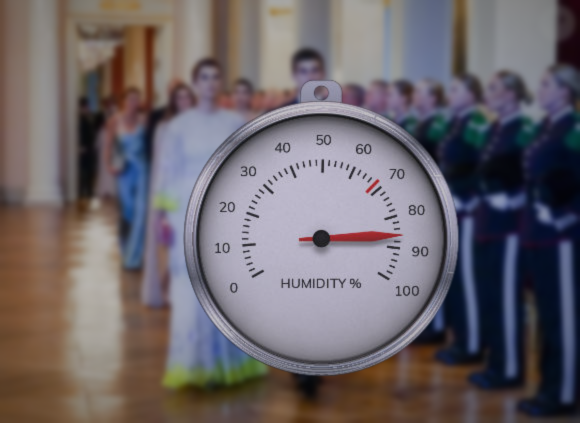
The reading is 86 %
